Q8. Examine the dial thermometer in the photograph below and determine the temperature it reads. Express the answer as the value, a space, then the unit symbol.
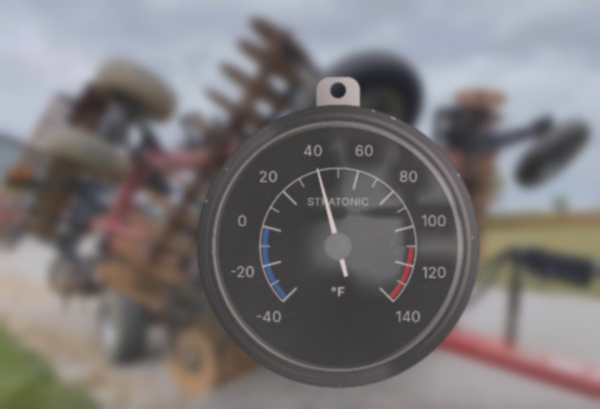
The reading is 40 °F
